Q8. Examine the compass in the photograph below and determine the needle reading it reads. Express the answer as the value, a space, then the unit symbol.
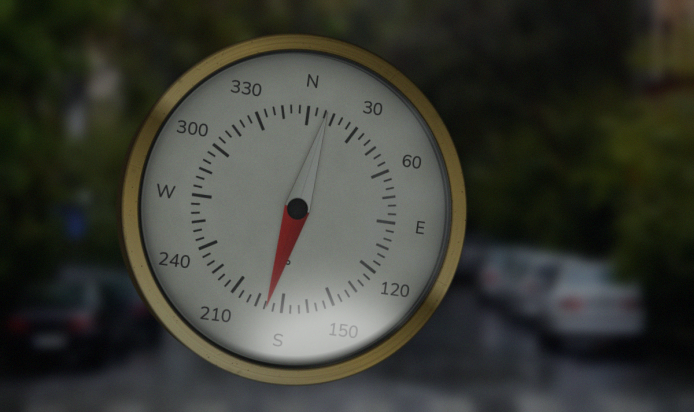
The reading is 190 °
